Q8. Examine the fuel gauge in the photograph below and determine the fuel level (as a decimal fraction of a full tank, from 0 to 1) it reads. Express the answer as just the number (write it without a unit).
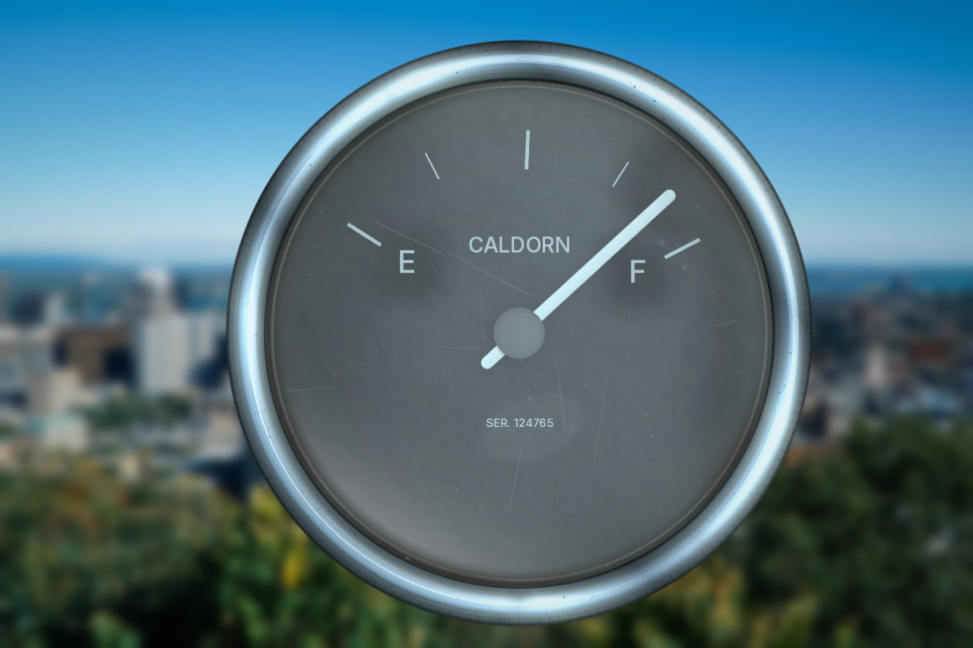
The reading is 0.875
